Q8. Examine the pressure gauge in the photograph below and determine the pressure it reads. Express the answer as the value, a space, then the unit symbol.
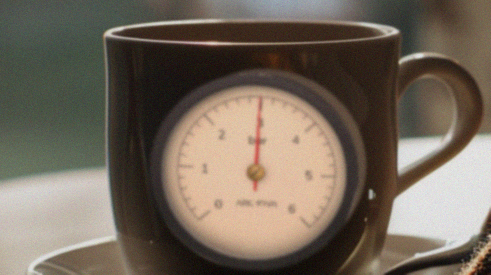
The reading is 3 bar
